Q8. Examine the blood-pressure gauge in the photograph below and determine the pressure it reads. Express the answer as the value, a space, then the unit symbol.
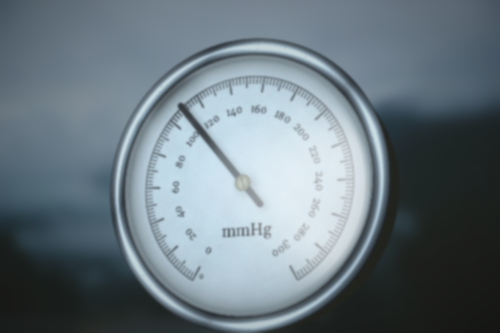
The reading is 110 mmHg
